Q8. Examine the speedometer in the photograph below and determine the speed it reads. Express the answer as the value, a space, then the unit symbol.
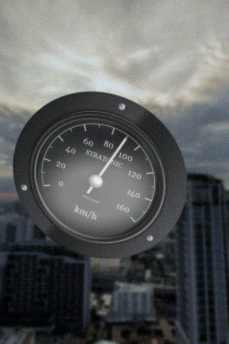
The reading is 90 km/h
